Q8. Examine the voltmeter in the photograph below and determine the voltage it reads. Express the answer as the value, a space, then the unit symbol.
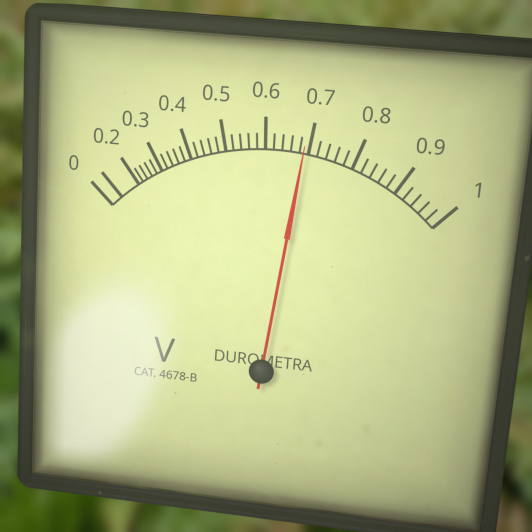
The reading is 0.69 V
